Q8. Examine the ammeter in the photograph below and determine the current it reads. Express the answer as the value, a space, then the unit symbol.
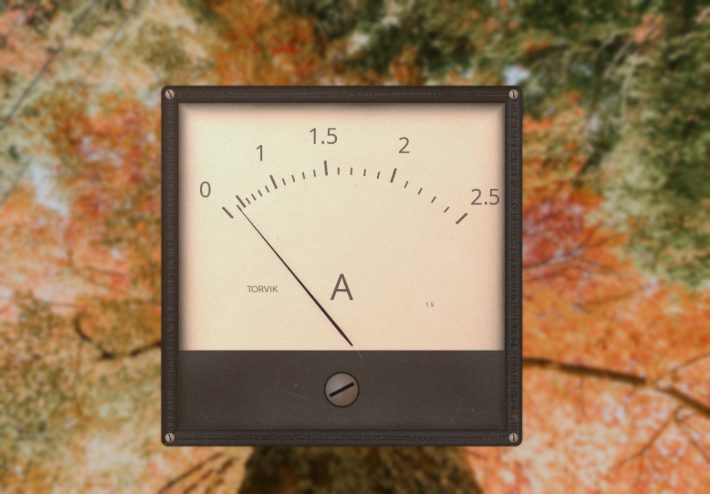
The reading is 0.4 A
